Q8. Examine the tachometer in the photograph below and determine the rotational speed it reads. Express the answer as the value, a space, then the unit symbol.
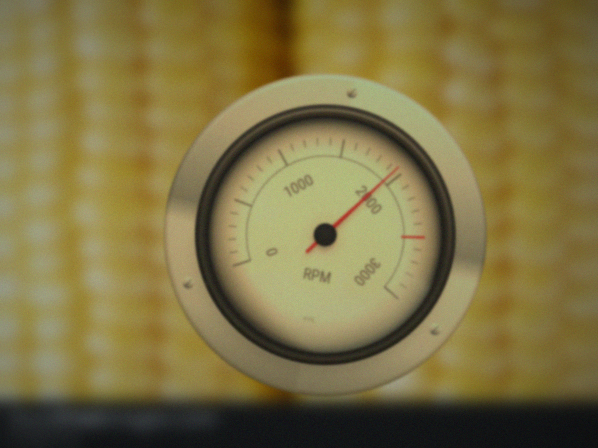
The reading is 1950 rpm
